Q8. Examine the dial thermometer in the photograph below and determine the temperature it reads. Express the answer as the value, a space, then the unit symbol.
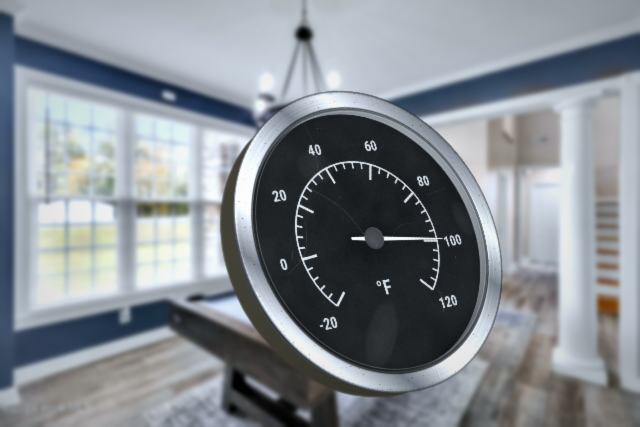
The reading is 100 °F
